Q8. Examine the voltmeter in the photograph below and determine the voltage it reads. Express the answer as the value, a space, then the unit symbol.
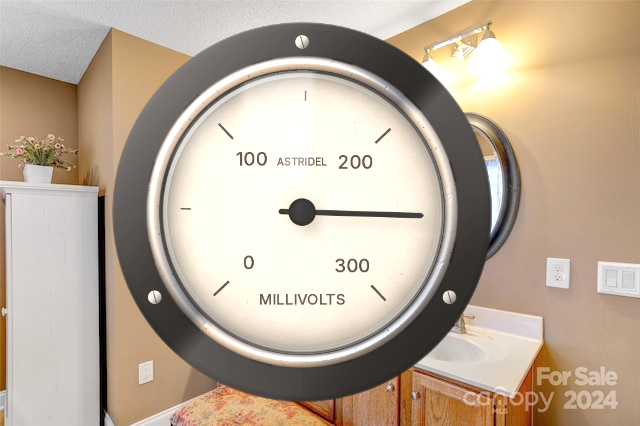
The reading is 250 mV
